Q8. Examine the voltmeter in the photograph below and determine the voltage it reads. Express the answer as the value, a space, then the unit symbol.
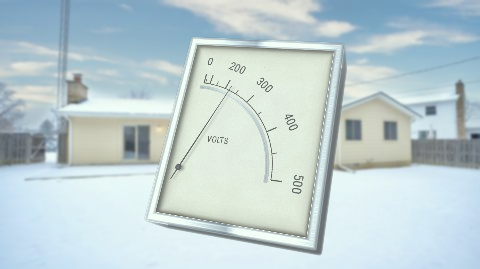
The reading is 225 V
